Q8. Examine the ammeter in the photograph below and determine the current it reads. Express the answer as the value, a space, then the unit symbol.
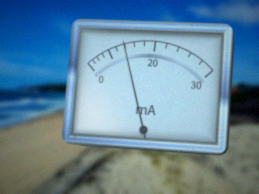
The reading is 14 mA
